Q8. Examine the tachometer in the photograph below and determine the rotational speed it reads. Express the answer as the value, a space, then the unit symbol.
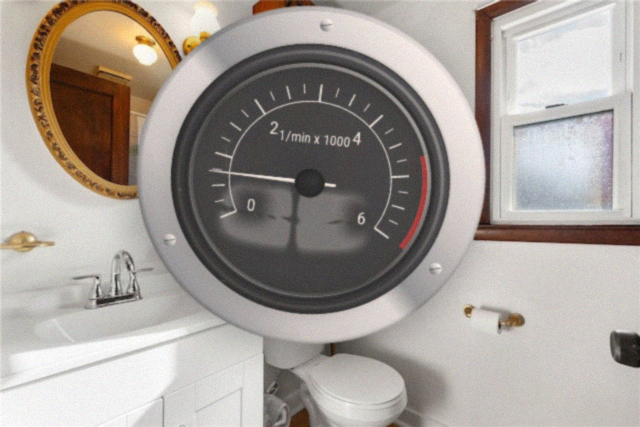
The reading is 750 rpm
